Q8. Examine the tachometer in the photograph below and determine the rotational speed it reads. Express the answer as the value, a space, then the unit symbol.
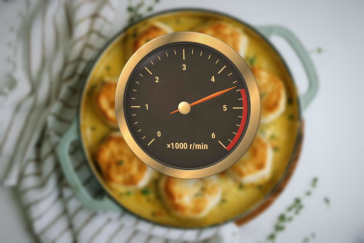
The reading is 4500 rpm
